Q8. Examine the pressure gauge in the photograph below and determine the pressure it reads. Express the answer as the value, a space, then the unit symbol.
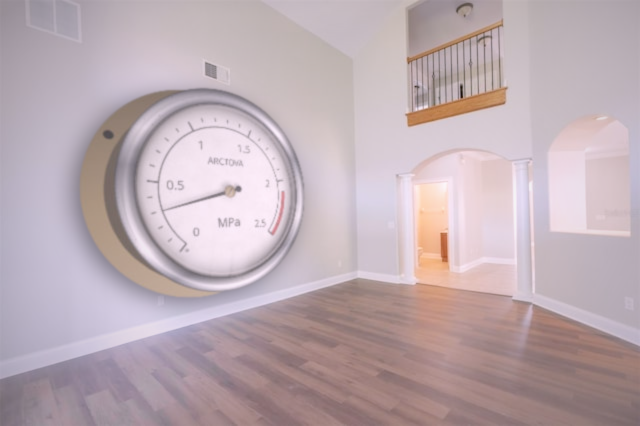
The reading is 0.3 MPa
